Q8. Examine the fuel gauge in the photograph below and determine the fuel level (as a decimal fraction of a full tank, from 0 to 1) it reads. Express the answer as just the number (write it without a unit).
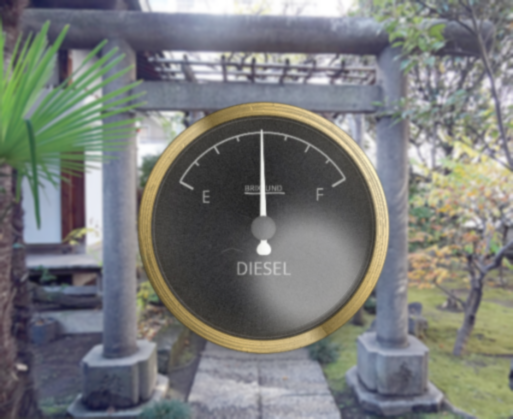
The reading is 0.5
